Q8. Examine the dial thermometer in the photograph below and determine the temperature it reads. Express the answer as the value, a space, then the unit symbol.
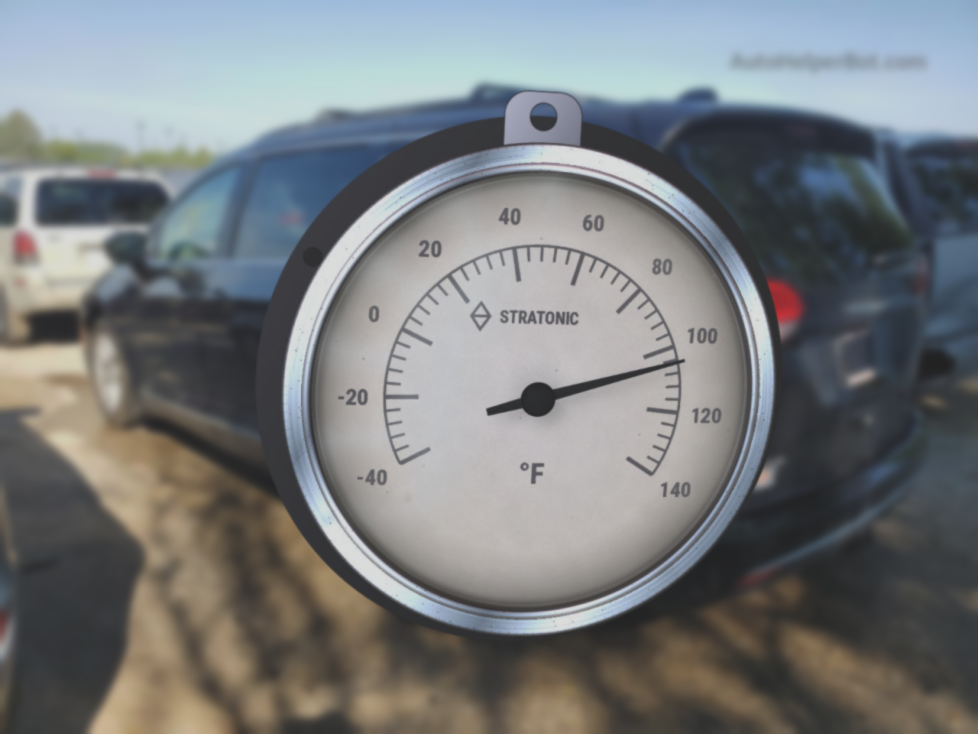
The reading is 104 °F
